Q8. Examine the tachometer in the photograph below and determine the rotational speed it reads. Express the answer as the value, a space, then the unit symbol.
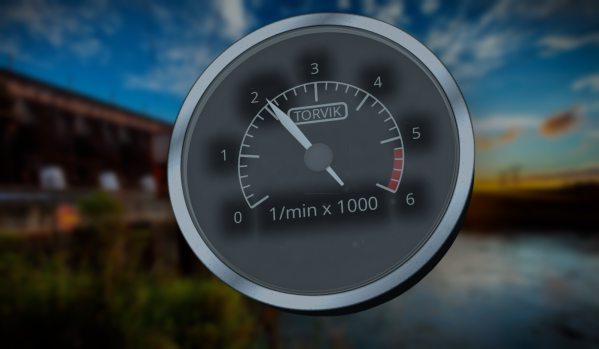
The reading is 2100 rpm
